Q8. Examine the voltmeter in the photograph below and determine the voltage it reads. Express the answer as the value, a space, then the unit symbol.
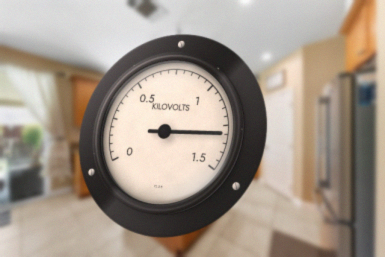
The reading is 1.3 kV
